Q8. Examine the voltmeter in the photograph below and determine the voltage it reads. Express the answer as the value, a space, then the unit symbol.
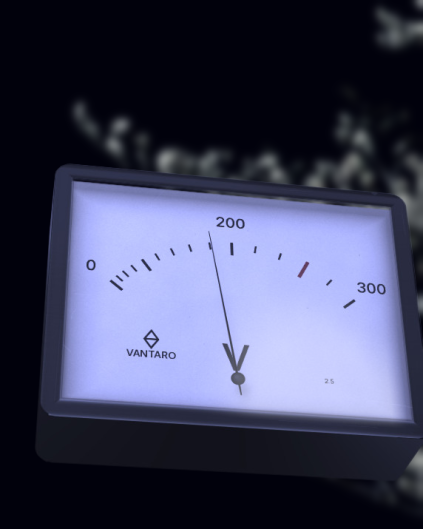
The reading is 180 V
